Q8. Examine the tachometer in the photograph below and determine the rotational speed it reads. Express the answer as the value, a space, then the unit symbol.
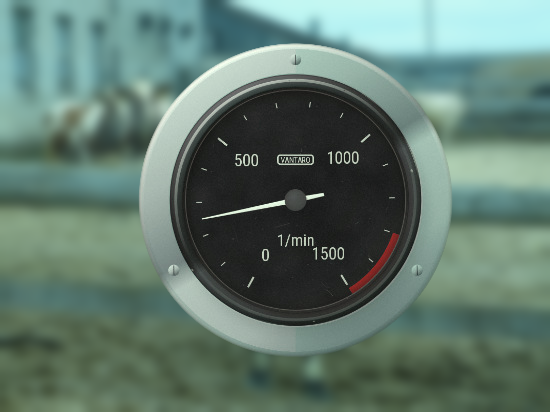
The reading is 250 rpm
